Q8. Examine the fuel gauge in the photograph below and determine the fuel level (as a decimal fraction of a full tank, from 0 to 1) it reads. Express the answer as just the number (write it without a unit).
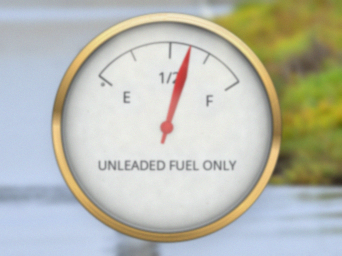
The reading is 0.625
